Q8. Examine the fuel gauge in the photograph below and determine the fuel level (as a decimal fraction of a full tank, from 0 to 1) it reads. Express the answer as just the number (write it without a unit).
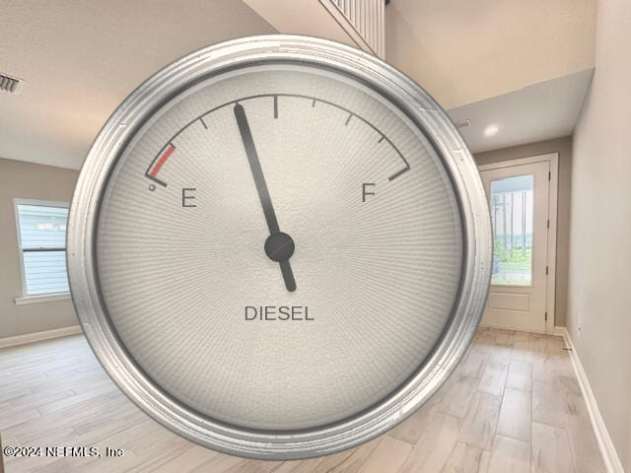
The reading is 0.375
